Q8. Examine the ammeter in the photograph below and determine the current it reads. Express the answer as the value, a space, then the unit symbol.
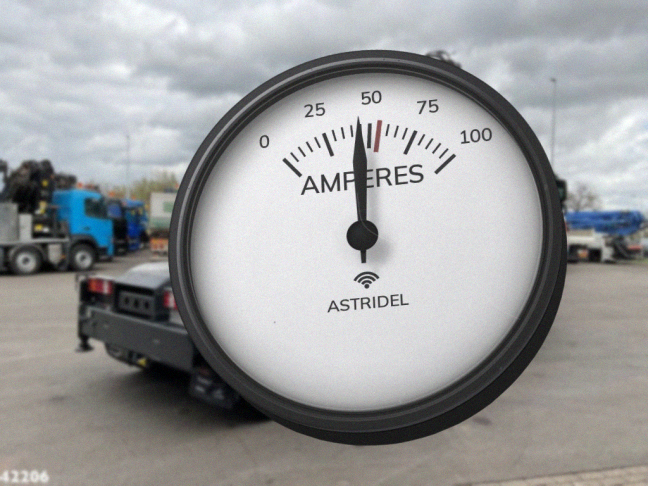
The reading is 45 A
